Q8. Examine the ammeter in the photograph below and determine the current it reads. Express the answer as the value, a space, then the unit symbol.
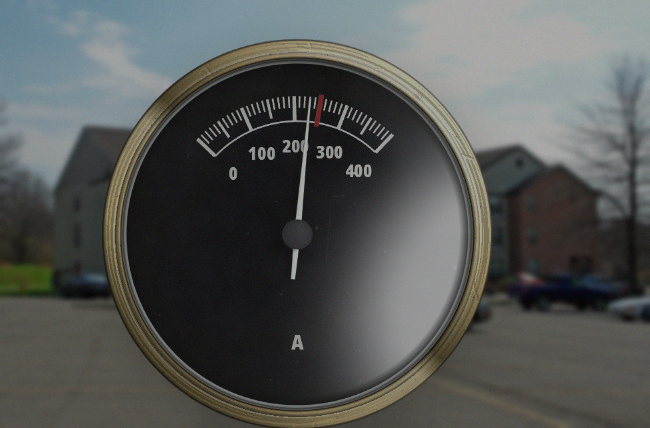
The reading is 230 A
